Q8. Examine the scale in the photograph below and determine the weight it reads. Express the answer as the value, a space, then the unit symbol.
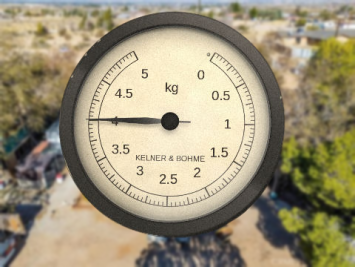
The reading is 4 kg
